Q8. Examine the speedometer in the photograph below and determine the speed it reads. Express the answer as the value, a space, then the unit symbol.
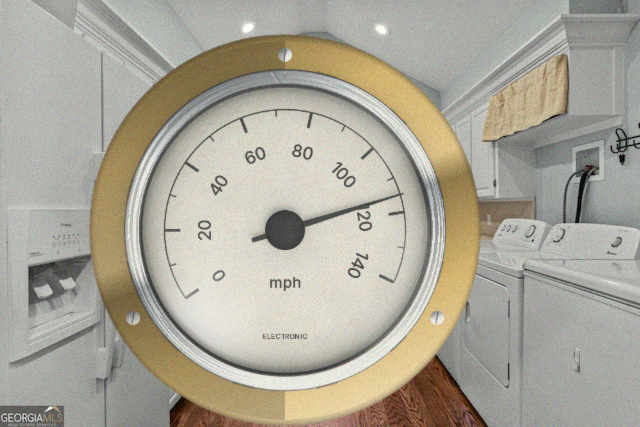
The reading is 115 mph
